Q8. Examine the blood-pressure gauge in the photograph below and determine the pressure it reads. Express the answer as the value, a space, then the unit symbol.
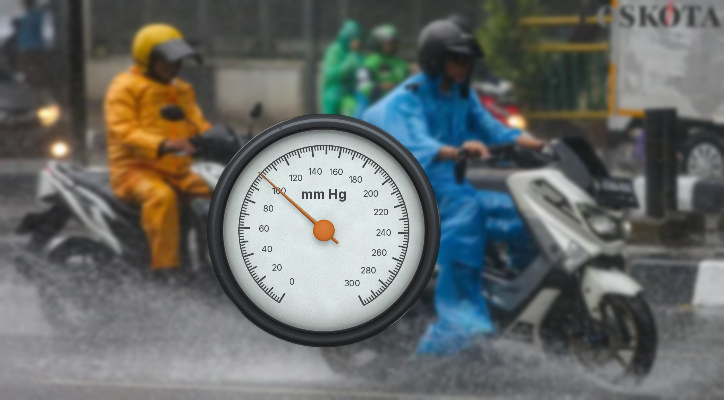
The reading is 100 mmHg
